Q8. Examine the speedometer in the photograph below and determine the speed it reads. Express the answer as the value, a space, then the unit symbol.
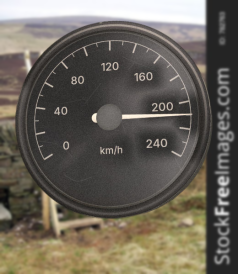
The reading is 210 km/h
